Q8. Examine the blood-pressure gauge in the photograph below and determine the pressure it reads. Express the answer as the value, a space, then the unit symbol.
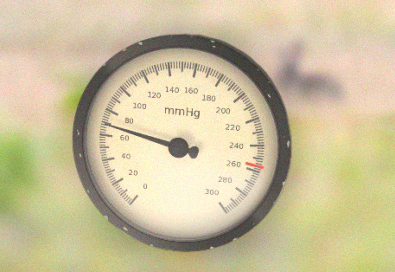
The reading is 70 mmHg
